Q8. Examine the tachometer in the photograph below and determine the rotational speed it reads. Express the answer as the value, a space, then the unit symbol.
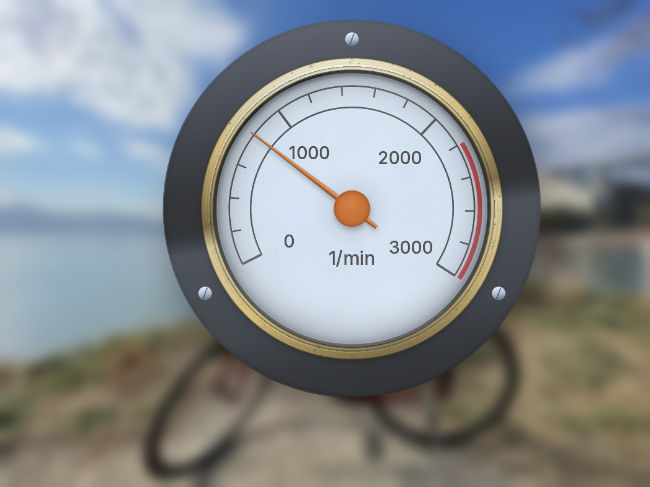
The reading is 800 rpm
